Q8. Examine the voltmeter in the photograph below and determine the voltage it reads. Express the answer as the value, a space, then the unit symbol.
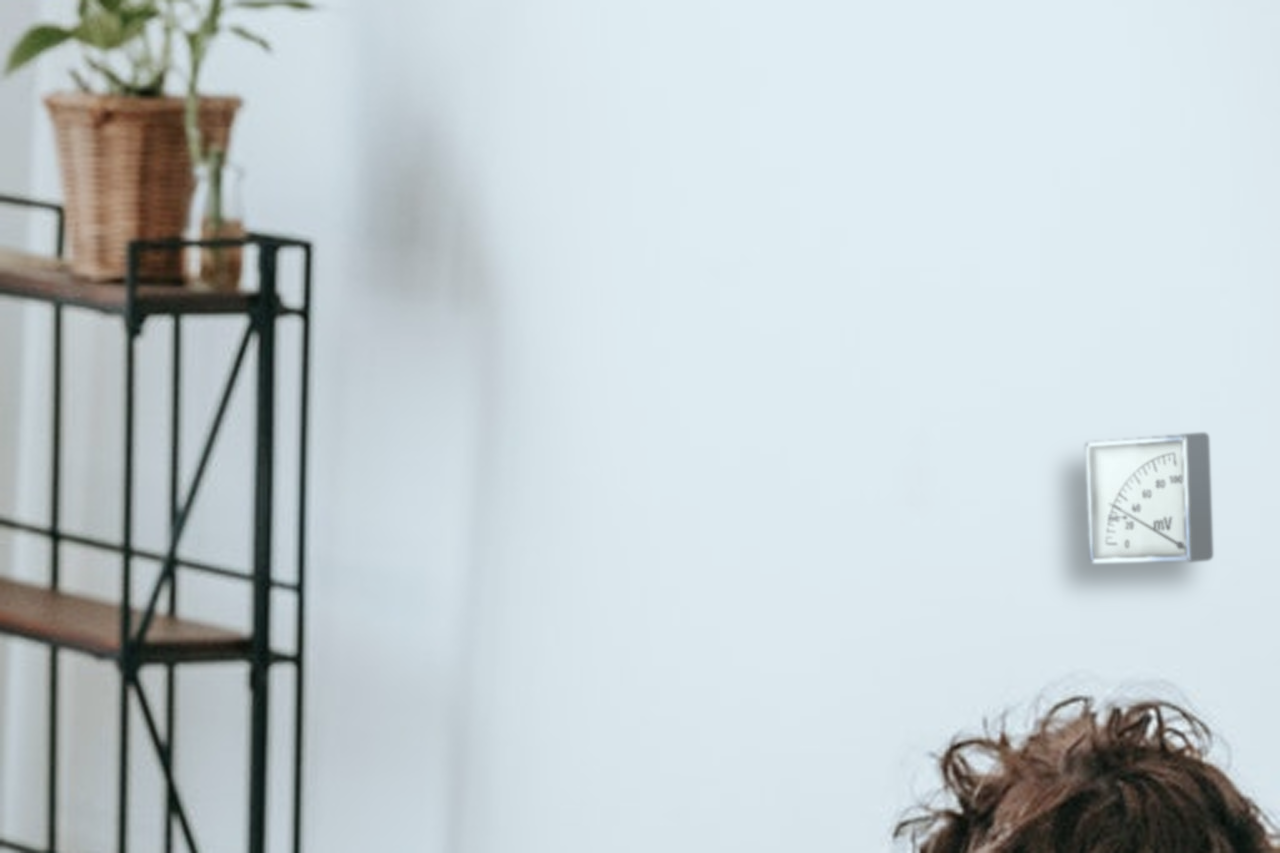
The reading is 30 mV
